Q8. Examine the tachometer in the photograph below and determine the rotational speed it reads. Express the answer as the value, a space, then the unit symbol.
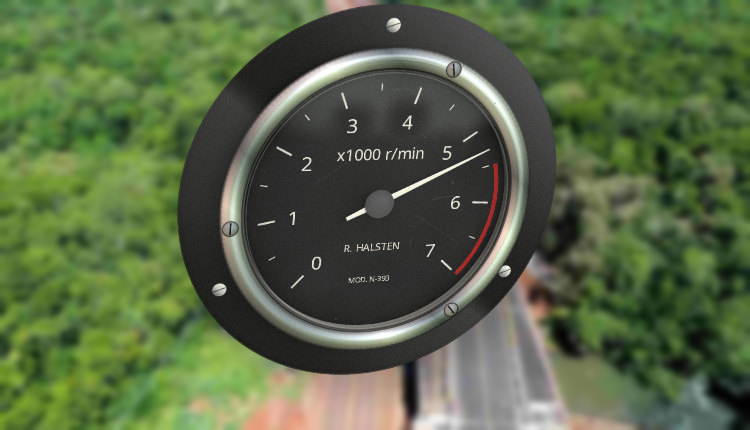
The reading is 5250 rpm
